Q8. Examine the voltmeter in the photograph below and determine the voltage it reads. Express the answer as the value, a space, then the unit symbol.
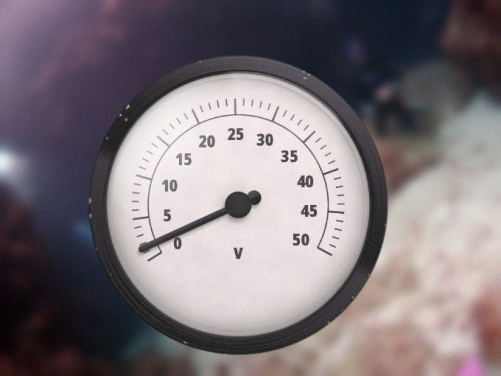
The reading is 1.5 V
